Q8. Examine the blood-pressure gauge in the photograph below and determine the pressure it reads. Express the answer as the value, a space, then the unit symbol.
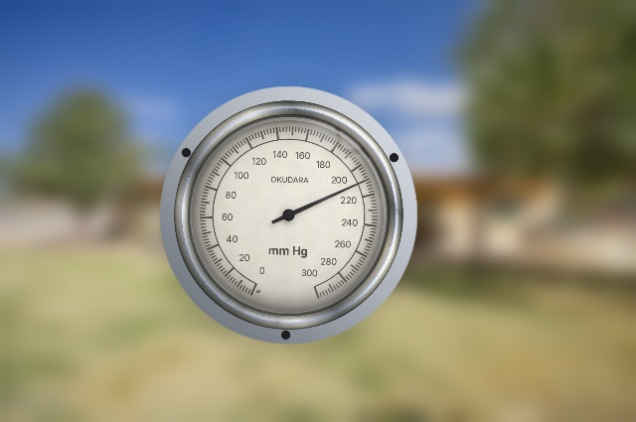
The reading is 210 mmHg
